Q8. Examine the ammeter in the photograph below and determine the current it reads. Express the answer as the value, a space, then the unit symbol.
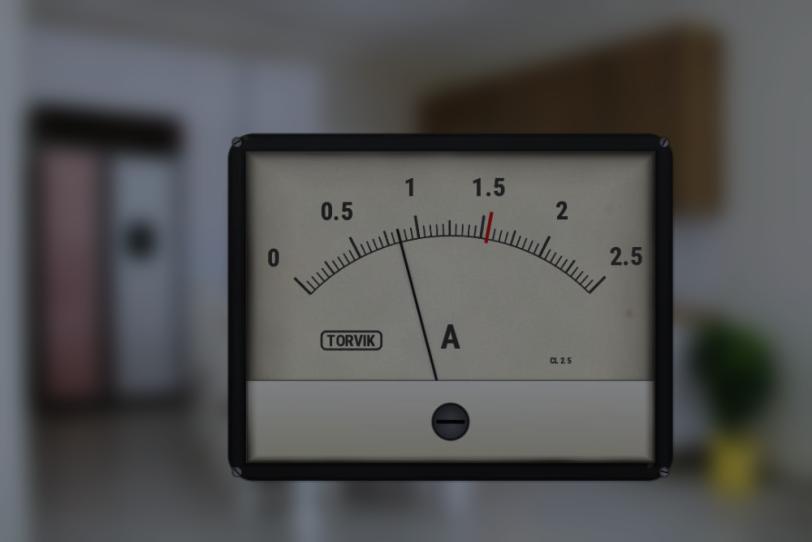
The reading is 0.85 A
